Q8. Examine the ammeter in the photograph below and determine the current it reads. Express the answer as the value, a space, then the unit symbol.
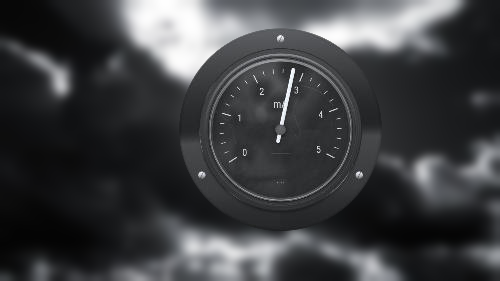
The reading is 2.8 mA
